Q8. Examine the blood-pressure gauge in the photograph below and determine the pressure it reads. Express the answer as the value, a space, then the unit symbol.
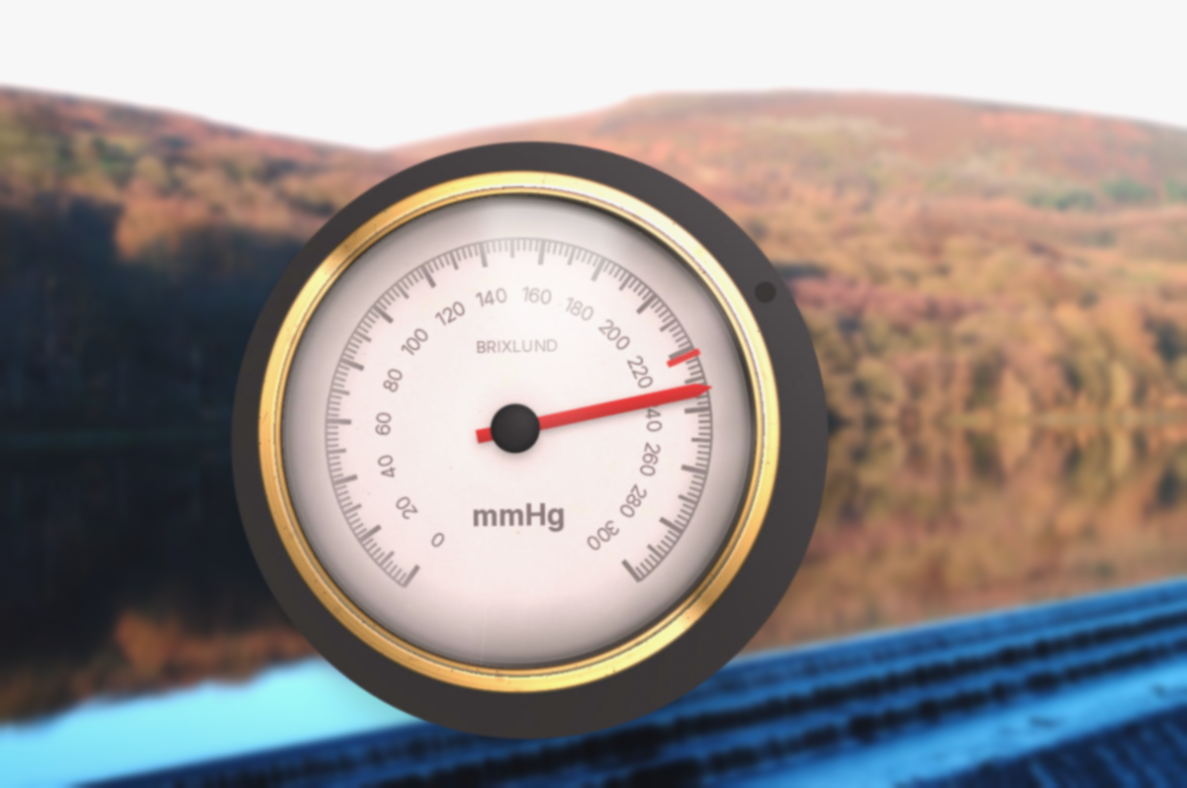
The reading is 234 mmHg
